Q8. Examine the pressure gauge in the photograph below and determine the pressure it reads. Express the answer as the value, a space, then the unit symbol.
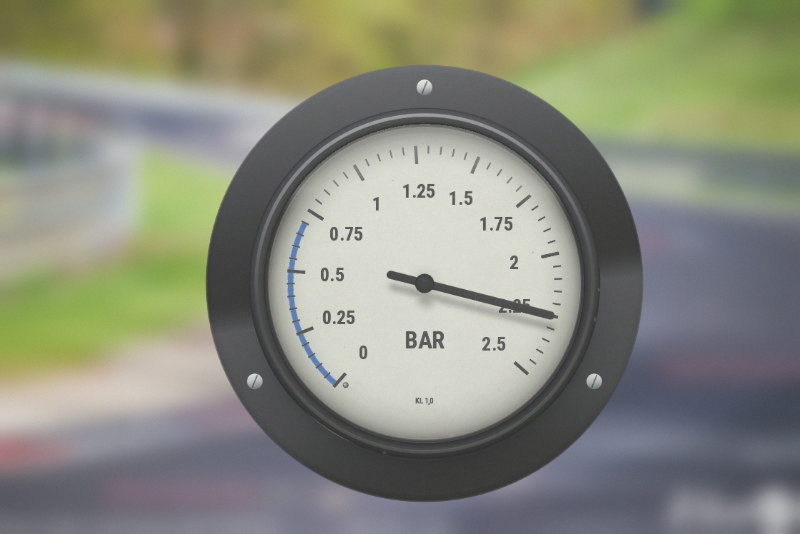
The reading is 2.25 bar
